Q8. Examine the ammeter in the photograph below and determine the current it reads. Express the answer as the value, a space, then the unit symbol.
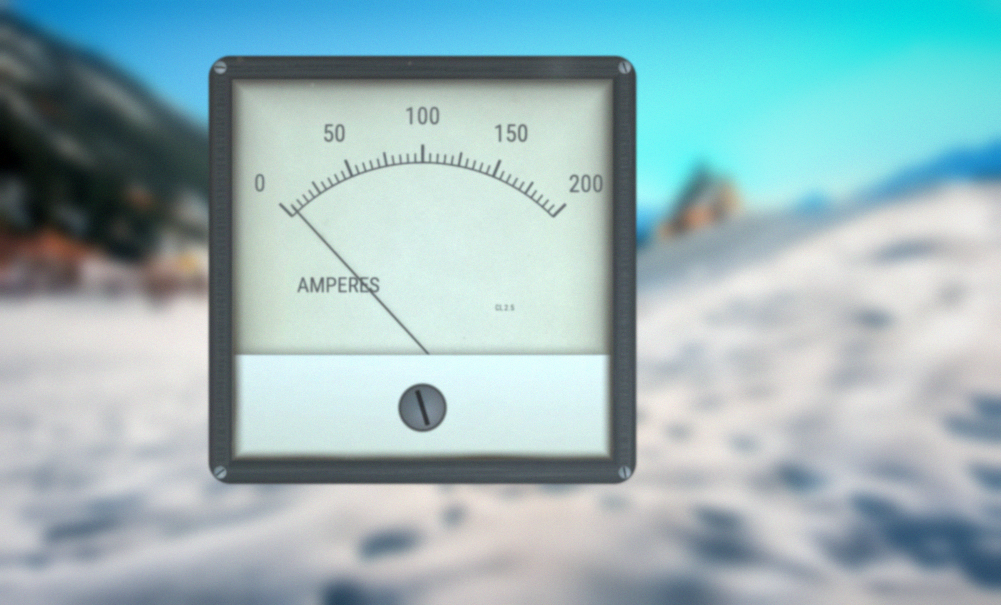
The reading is 5 A
